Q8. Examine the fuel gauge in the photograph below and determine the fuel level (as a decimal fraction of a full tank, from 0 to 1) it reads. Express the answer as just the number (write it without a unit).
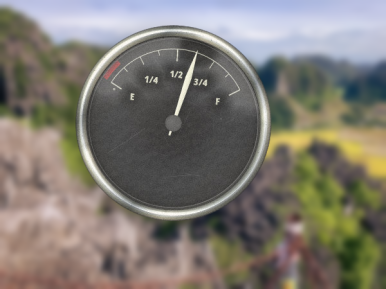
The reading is 0.625
